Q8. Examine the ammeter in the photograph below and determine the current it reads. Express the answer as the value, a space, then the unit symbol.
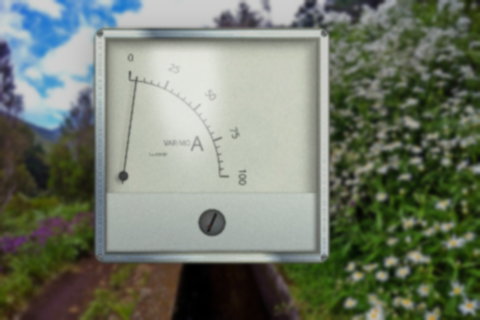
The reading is 5 A
